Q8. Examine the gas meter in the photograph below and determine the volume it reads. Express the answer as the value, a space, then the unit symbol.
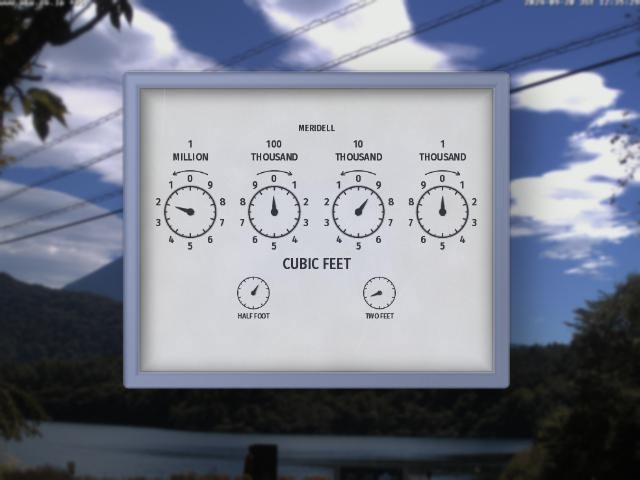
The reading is 199000 ft³
